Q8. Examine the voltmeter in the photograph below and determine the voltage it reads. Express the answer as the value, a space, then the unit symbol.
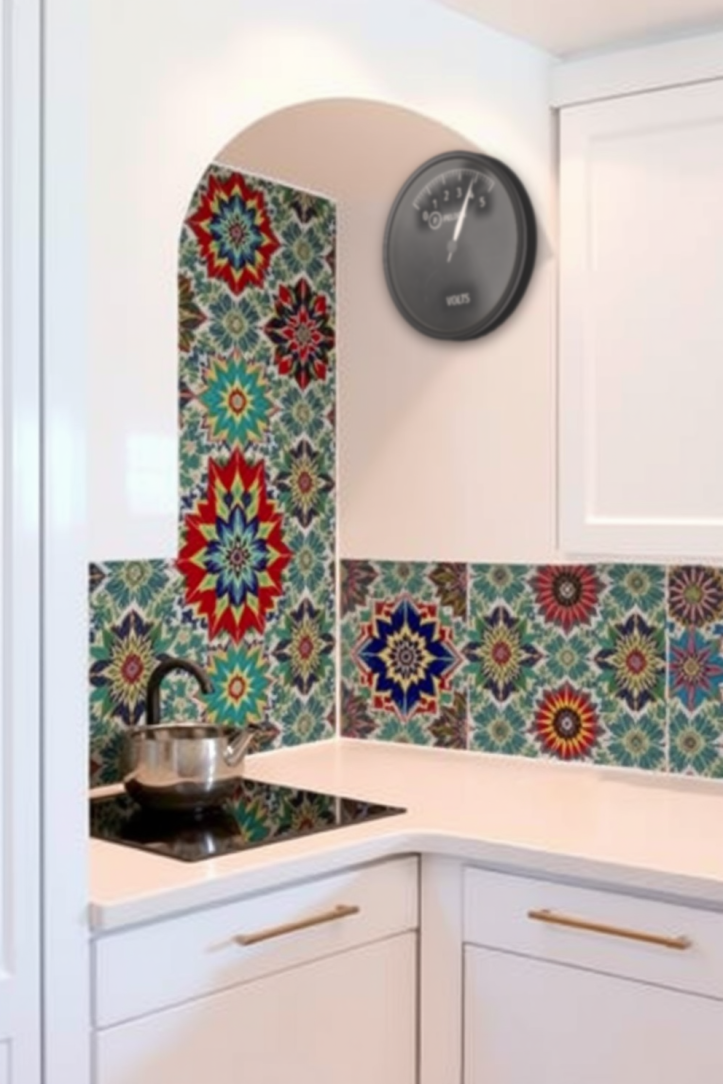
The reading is 4 V
